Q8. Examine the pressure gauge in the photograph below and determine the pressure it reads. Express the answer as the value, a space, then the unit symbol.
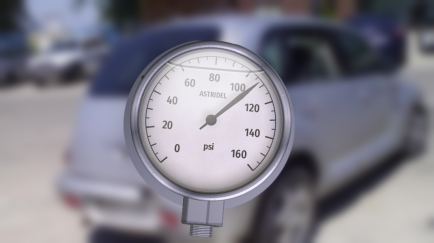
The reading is 107.5 psi
